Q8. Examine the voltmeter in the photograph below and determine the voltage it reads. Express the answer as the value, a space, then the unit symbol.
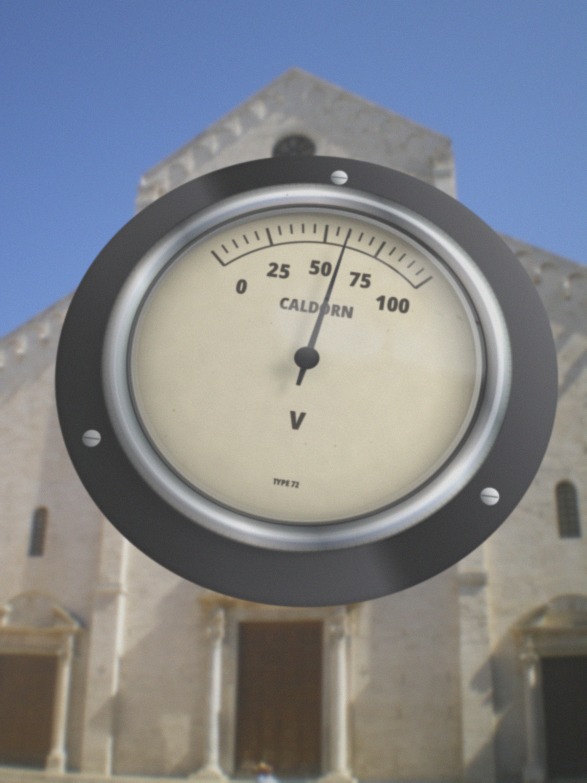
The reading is 60 V
